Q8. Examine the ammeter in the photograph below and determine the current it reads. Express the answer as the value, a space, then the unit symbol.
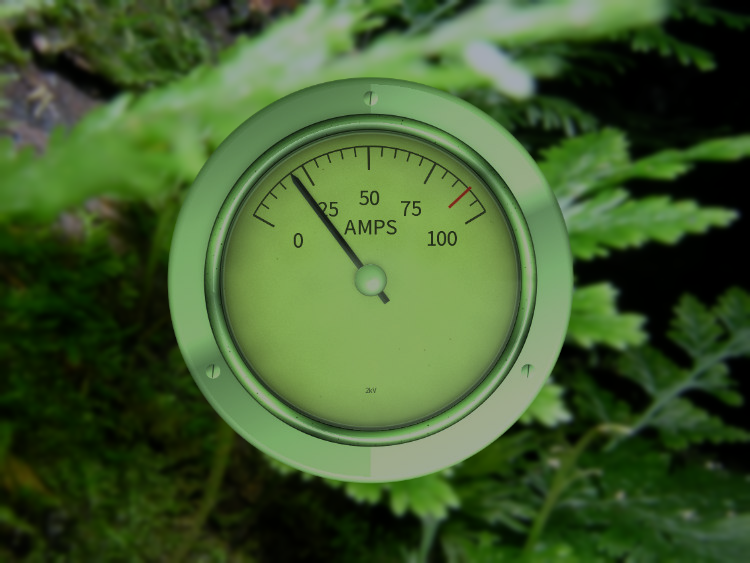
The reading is 20 A
